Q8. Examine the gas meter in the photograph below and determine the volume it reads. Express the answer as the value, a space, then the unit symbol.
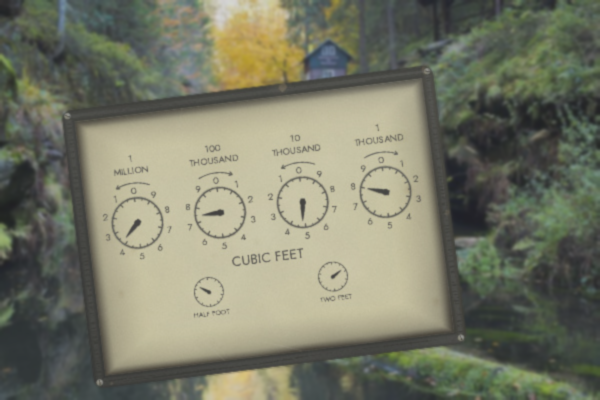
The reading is 374800 ft³
